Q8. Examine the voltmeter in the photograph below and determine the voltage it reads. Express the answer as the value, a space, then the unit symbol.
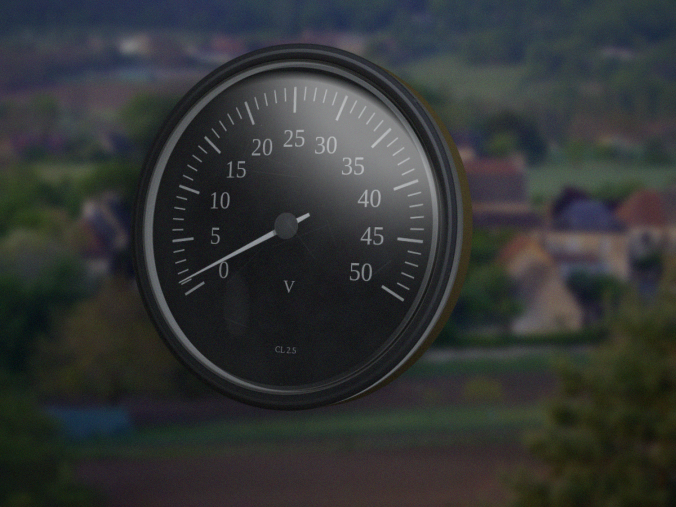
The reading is 1 V
